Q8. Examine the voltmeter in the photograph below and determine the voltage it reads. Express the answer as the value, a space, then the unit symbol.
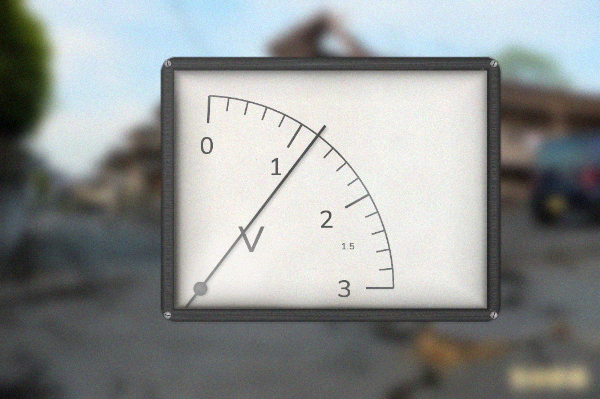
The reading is 1.2 V
